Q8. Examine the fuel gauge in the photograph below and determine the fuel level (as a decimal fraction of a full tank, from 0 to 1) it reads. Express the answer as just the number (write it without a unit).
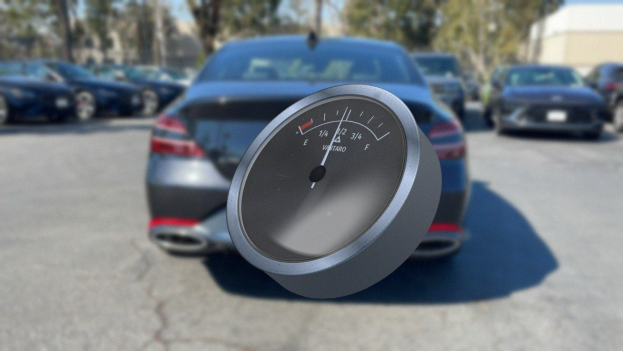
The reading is 0.5
